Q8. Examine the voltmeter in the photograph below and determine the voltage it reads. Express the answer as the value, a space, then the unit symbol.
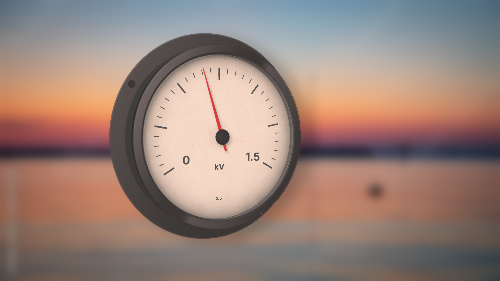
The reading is 0.65 kV
